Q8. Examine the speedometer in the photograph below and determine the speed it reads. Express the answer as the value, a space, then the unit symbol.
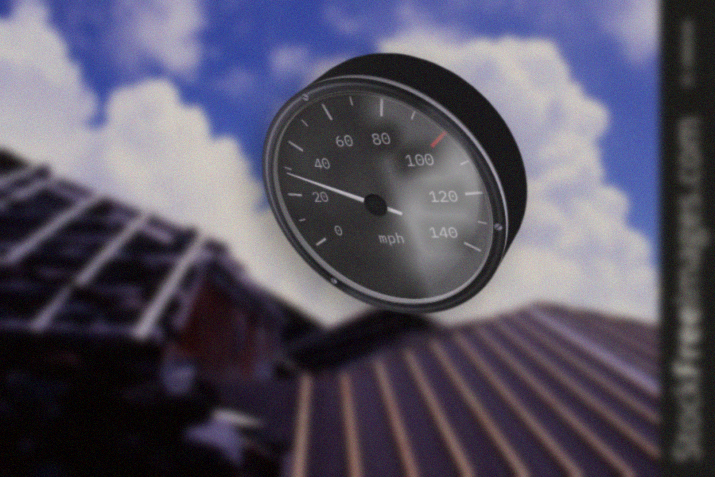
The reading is 30 mph
